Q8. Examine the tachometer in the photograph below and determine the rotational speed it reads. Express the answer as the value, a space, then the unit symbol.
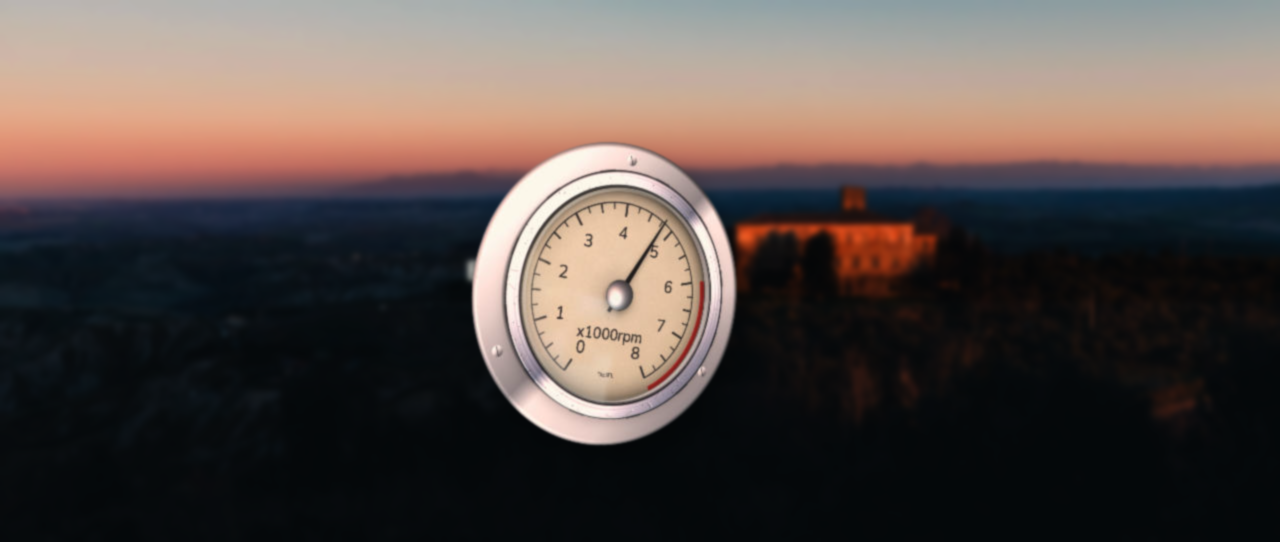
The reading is 4750 rpm
